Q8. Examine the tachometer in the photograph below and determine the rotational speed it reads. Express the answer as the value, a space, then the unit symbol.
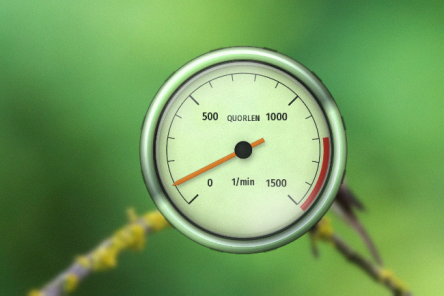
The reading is 100 rpm
